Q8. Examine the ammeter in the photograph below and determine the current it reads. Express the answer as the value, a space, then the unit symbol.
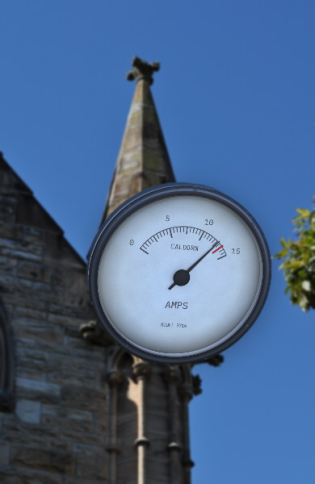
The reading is 12.5 A
